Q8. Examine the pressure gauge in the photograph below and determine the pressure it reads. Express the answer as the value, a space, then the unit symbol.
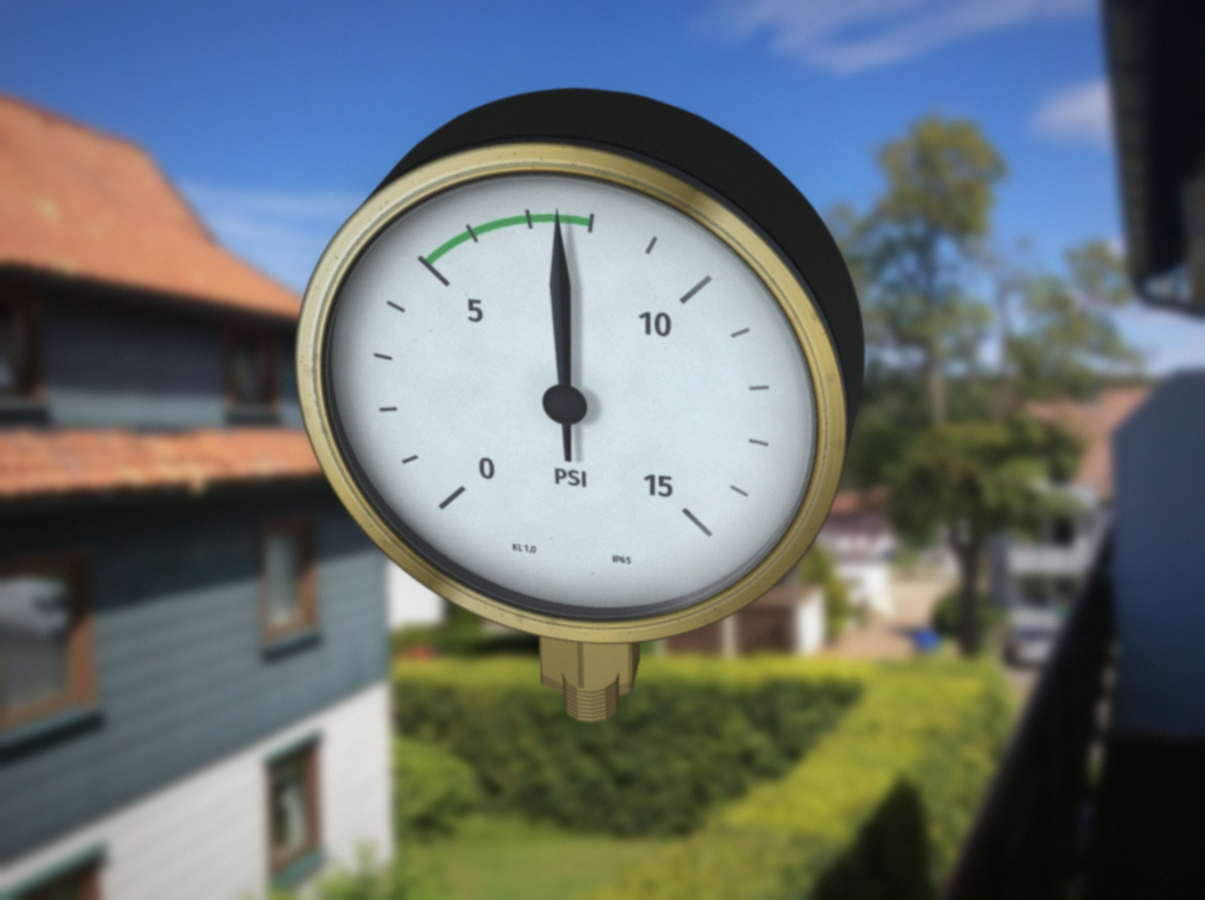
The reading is 7.5 psi
